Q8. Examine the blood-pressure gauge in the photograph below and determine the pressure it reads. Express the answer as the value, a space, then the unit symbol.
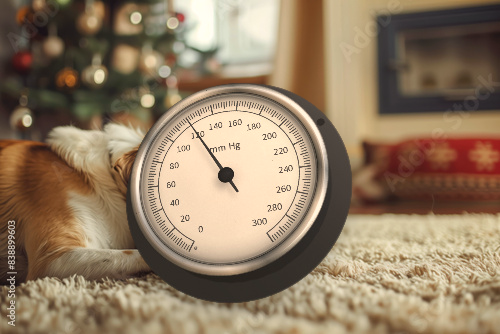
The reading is 120 mmHg
